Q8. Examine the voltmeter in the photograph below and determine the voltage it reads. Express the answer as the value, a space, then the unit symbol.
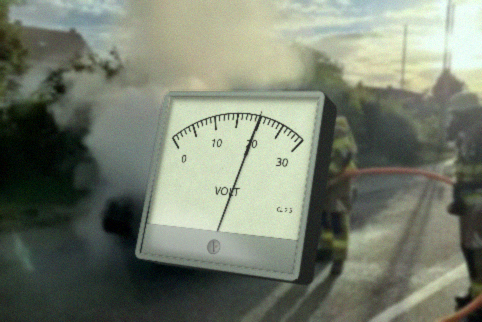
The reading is 20 V
